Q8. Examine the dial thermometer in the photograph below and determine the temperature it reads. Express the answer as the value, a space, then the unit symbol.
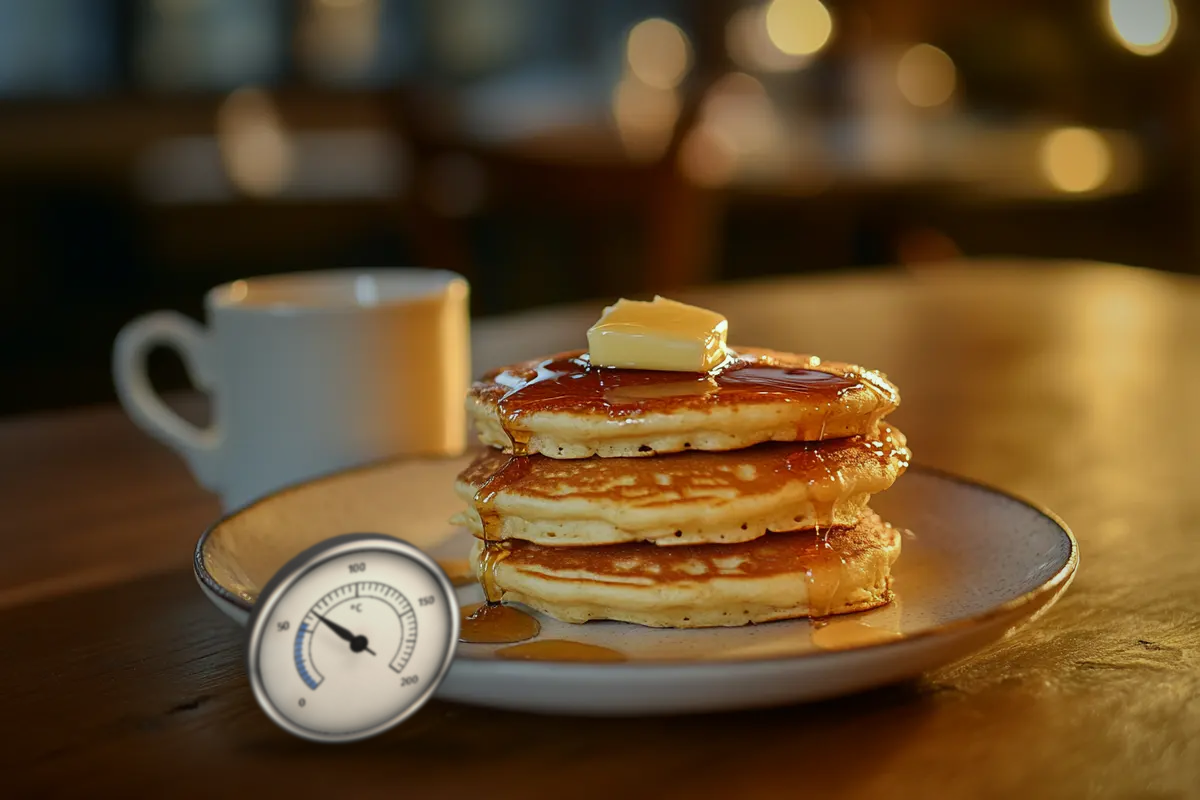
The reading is 65 °C
